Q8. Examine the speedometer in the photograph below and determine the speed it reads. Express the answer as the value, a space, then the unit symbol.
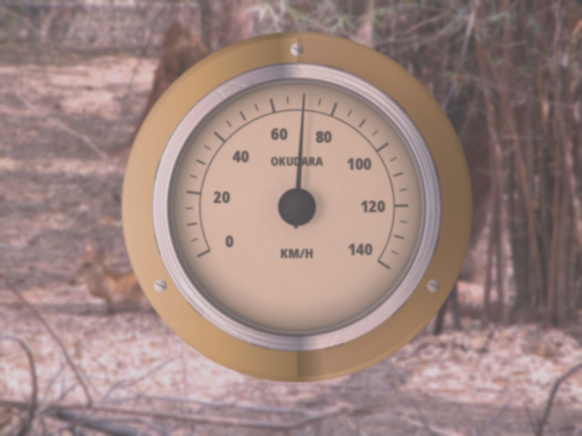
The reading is 70 km/h
